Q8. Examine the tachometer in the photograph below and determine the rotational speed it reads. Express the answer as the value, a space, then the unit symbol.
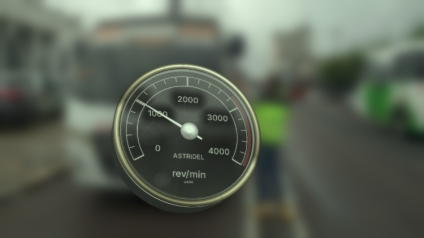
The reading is 1000 rpm
